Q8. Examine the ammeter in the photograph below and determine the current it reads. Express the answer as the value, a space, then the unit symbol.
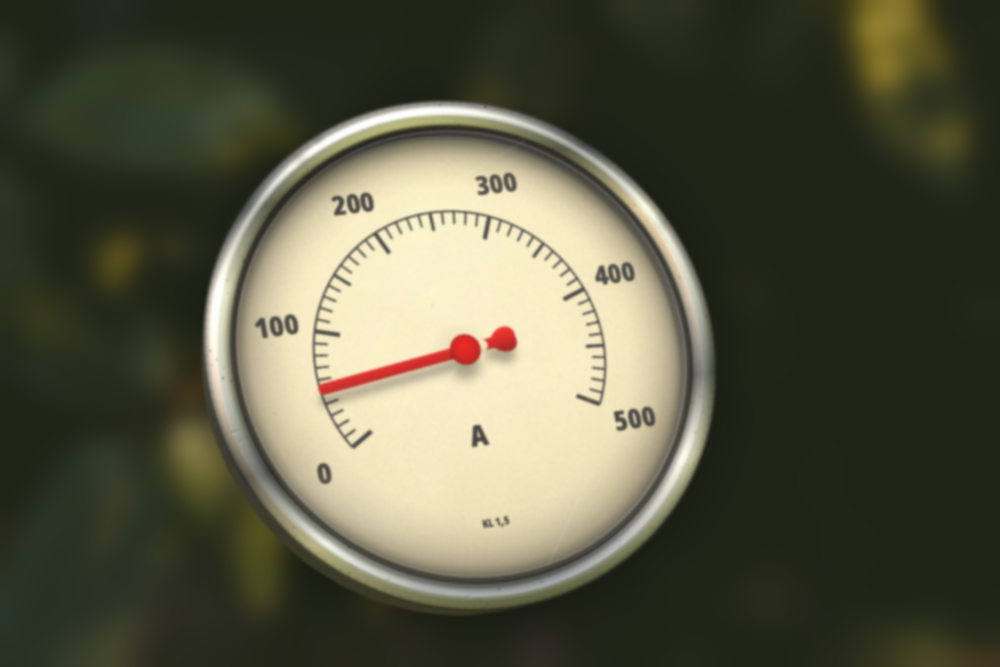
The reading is 50 A
